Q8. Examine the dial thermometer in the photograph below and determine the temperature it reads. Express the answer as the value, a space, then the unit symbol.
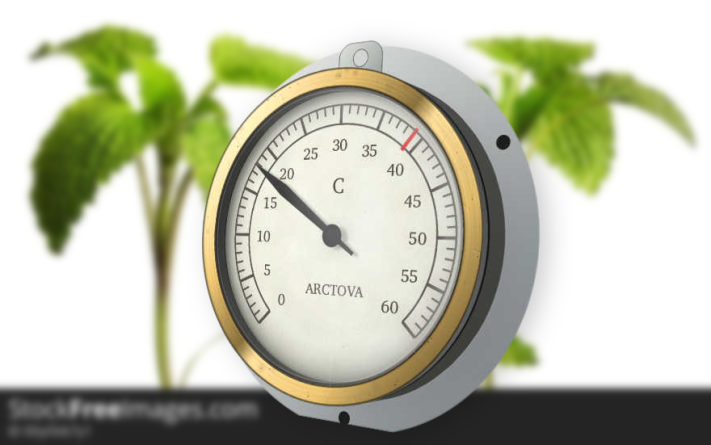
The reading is 18 °C
